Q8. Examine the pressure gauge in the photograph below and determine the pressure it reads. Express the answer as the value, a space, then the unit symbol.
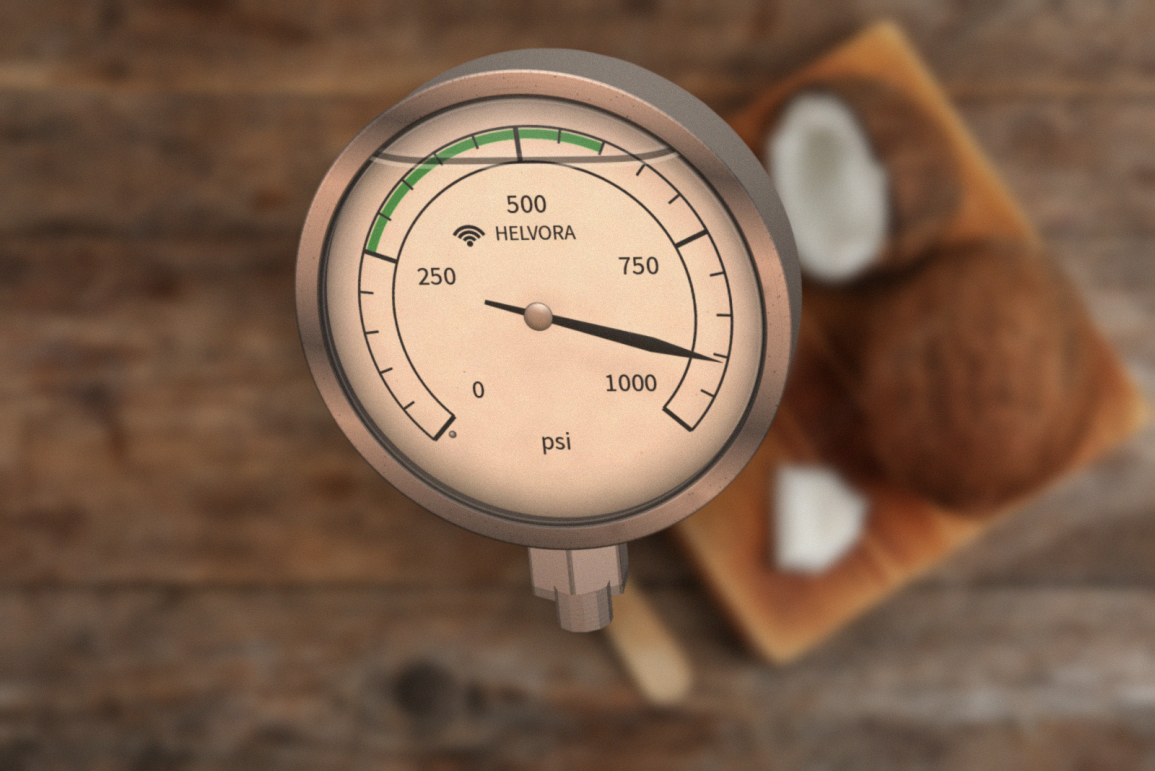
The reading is 900 psi
